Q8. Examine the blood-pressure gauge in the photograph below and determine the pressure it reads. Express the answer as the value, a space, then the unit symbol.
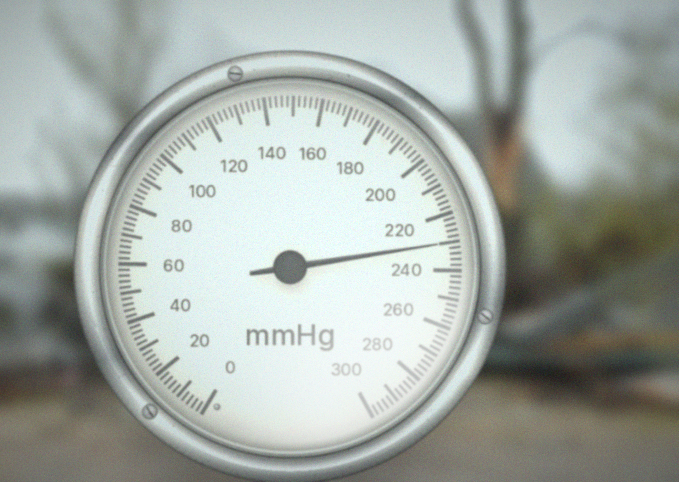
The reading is 230 mmHg
